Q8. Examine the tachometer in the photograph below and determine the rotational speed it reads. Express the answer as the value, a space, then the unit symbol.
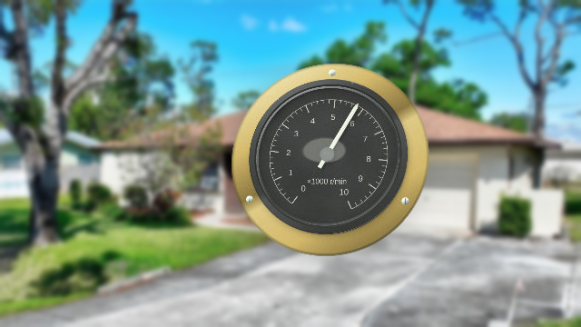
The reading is 5800 rpm
